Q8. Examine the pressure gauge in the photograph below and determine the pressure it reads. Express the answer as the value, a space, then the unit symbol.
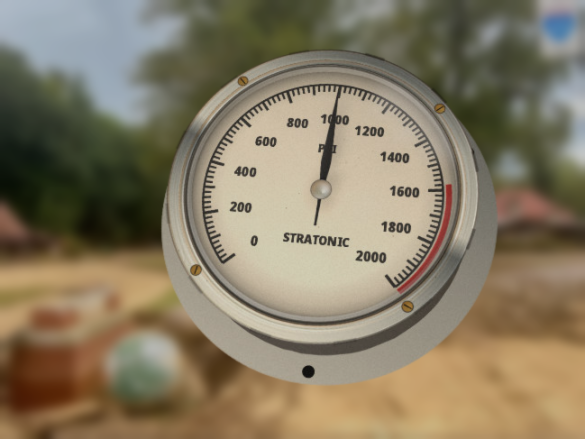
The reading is 1000 psi
